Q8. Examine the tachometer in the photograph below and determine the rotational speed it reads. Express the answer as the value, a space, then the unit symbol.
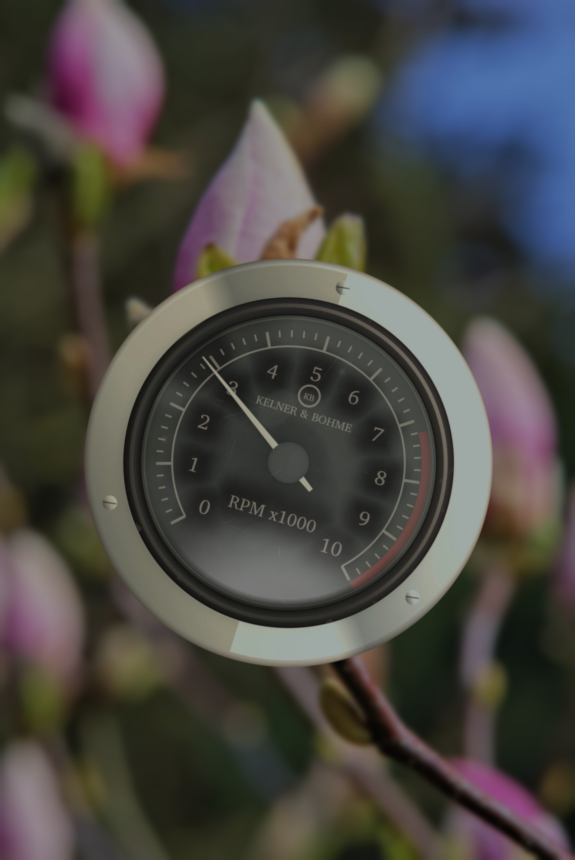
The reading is 2900 rpm
